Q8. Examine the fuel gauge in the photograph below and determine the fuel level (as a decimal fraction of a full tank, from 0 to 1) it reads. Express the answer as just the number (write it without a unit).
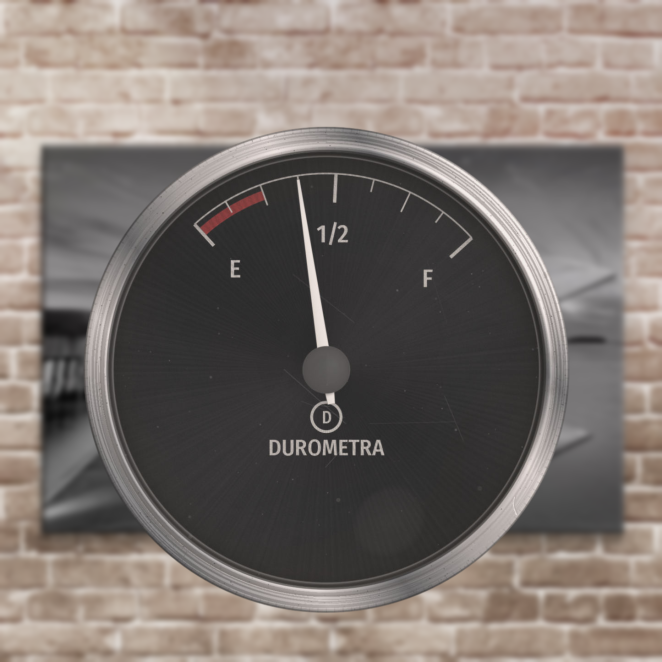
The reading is 0.375
